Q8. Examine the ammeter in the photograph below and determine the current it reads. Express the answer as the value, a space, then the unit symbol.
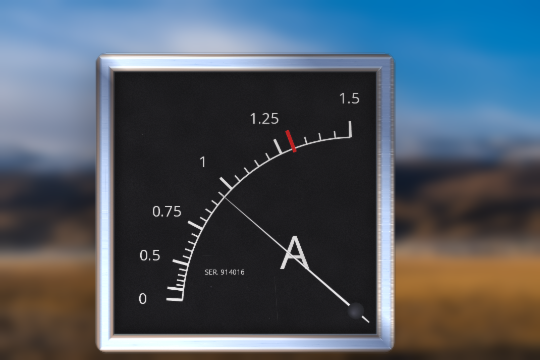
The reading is 0.95 A
